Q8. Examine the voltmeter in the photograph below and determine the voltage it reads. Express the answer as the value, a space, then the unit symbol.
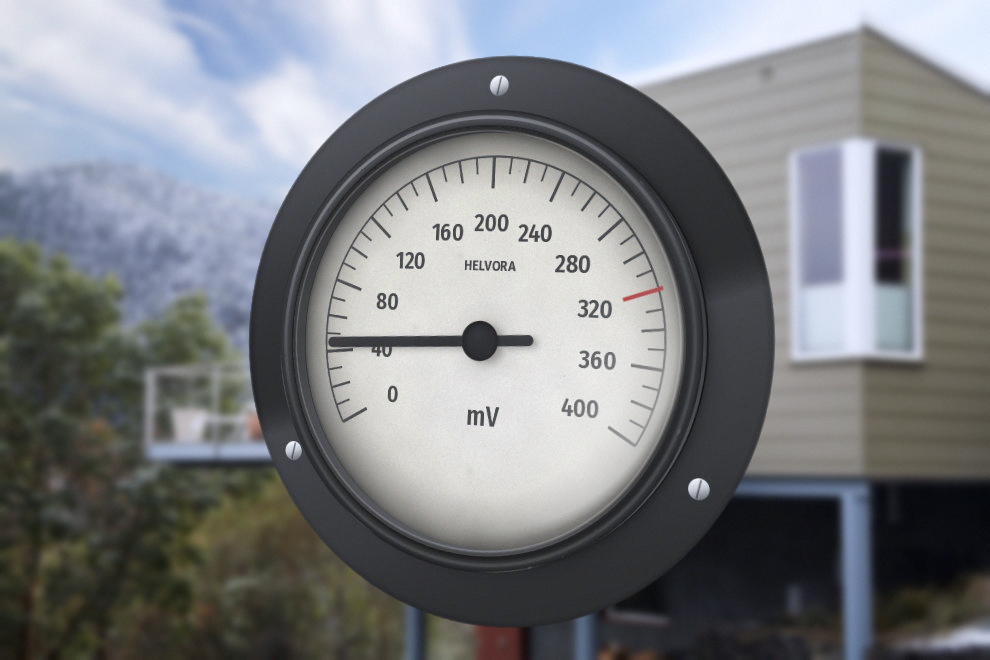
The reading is 45 mV
